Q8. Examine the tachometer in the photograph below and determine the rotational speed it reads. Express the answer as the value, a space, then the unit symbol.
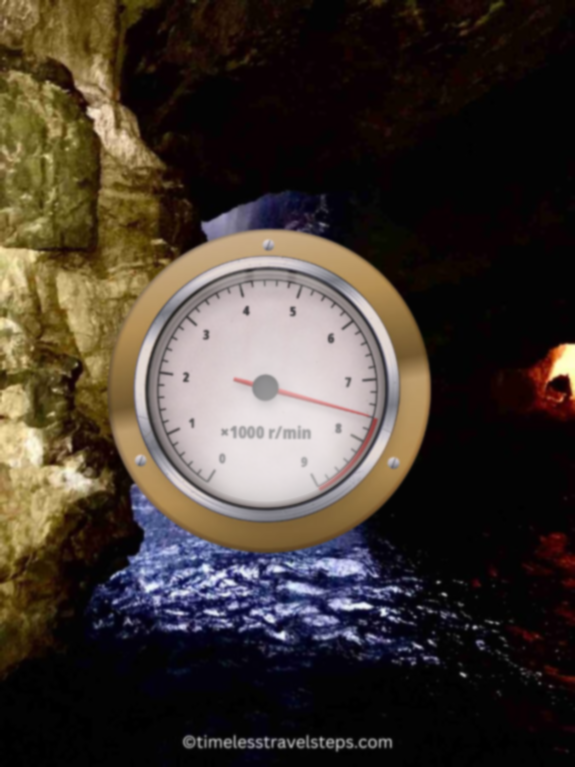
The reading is 7600 rpm
